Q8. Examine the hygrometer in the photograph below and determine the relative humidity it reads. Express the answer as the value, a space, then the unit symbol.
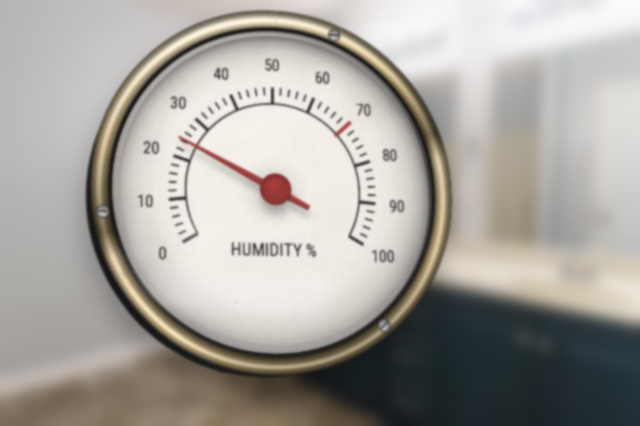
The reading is 24 %
